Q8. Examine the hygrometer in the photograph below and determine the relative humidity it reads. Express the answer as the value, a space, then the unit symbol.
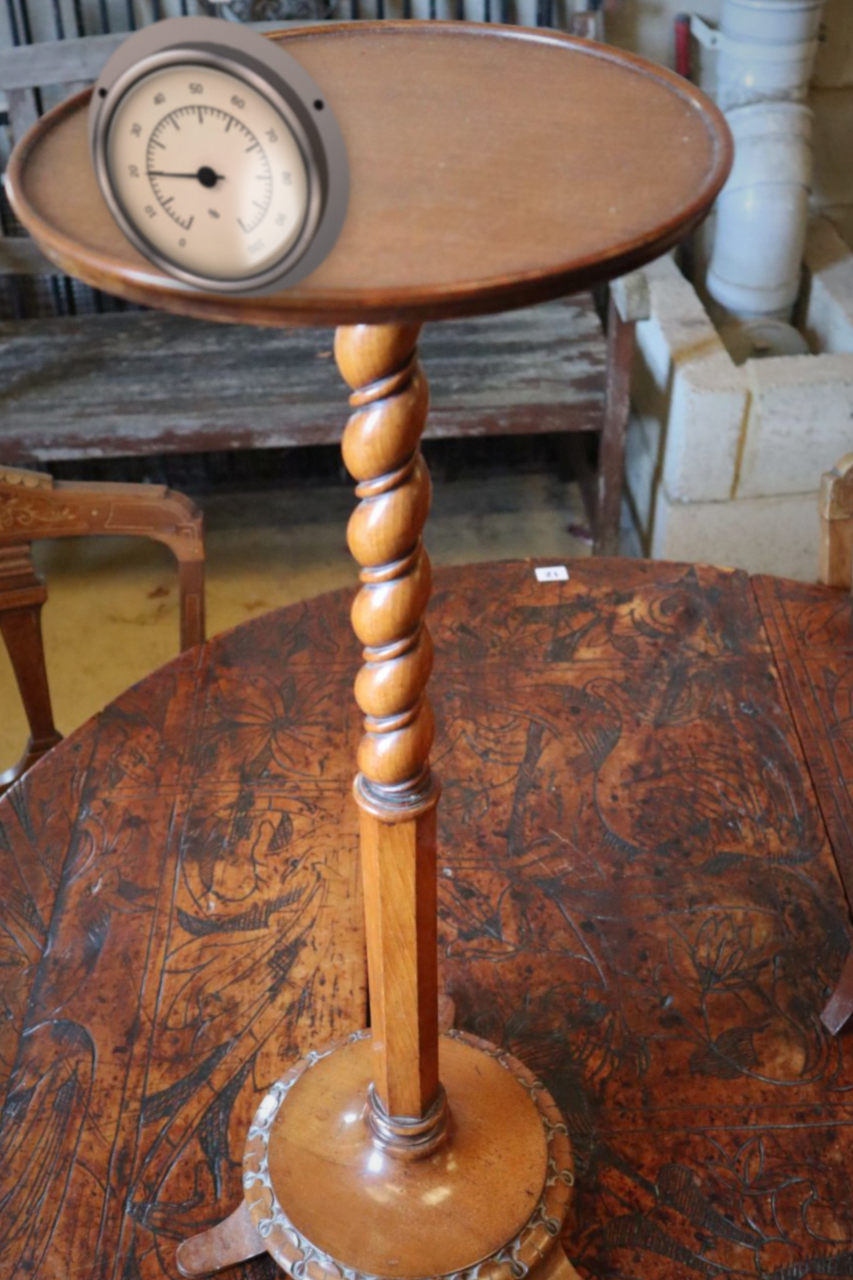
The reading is 20 %
